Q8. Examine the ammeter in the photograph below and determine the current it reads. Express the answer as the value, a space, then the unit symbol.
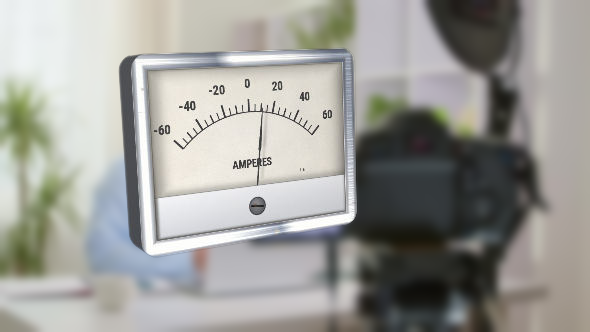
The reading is 10 A
